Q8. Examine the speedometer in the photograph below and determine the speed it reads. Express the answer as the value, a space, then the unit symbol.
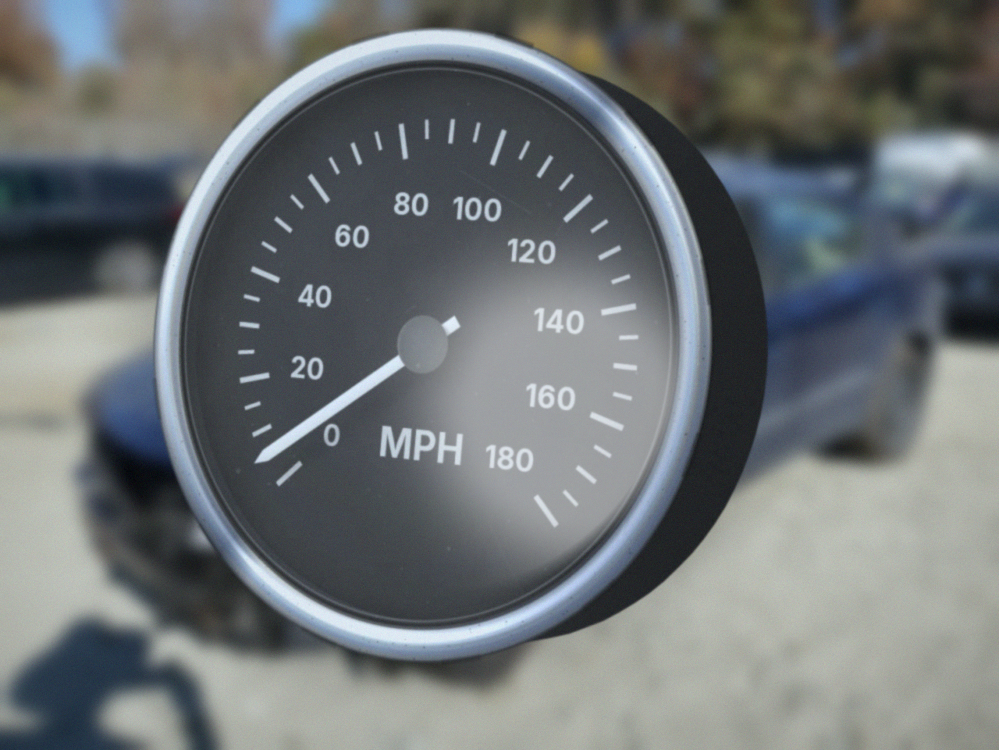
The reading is 5 mph
